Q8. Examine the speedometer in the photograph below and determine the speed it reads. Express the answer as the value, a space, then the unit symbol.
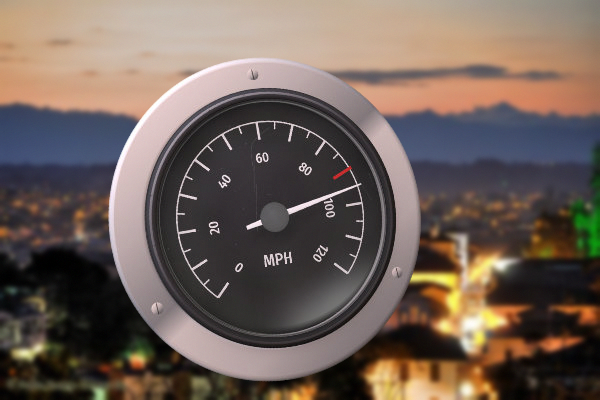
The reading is 95 mph
